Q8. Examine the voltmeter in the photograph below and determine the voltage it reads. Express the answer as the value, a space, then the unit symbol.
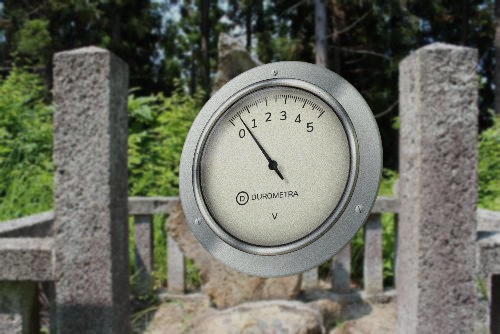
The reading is 0.5 V
